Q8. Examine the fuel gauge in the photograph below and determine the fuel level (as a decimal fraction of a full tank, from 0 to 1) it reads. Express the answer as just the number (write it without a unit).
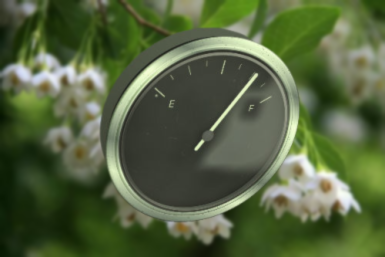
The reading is 0.75
